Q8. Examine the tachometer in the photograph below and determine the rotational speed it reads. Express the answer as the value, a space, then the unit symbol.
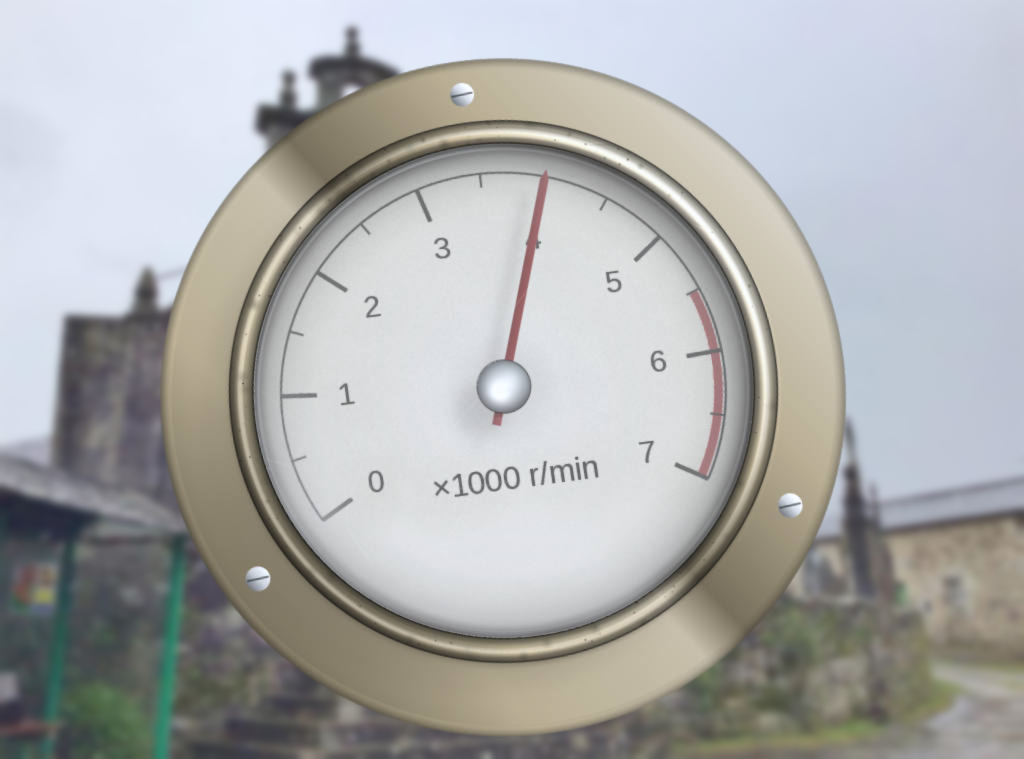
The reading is 4000 rpm
